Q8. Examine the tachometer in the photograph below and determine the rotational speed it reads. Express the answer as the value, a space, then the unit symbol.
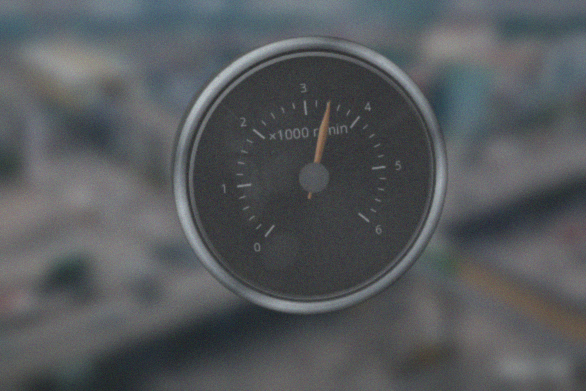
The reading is 3400 rpm
